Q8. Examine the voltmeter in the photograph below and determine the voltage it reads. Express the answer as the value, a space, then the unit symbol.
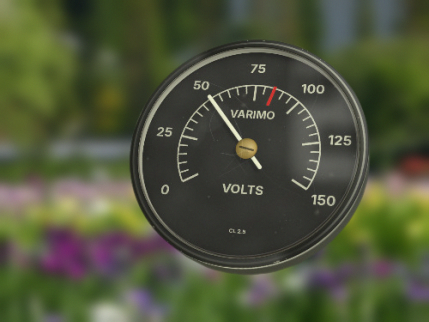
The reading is 50 V
